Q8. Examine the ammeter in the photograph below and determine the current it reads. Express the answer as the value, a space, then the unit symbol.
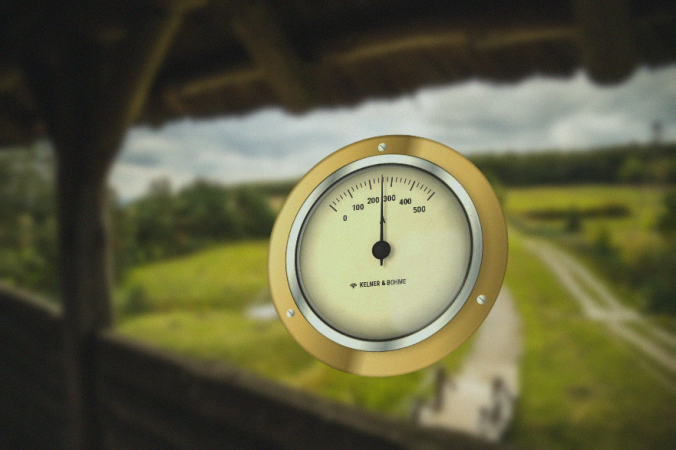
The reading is 260 A
